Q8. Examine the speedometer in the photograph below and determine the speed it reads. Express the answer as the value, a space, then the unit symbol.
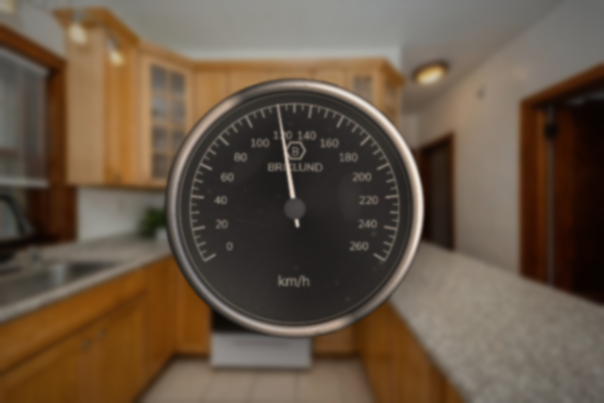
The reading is 120 km/h
